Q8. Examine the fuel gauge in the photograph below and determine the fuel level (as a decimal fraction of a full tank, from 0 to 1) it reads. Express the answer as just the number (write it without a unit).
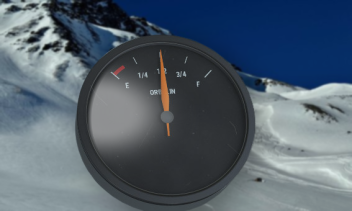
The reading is 0.5
